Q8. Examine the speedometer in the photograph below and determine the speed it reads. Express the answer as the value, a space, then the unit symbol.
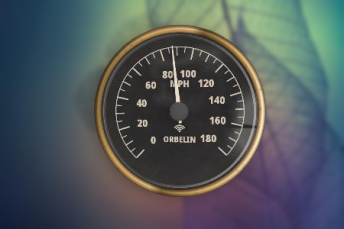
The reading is 87.5 mph
